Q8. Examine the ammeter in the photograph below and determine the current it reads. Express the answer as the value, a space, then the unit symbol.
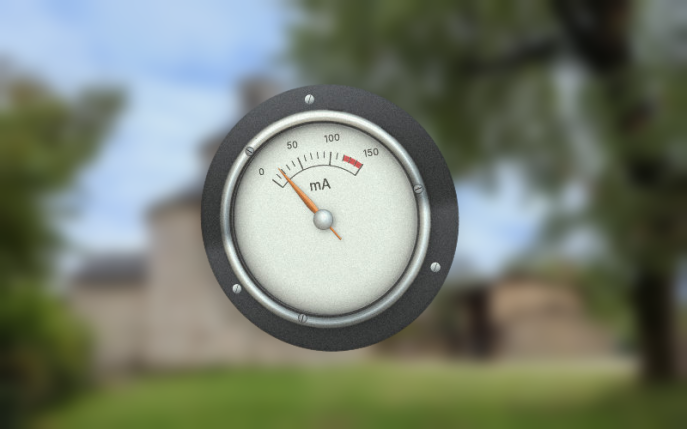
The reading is 20 mA
